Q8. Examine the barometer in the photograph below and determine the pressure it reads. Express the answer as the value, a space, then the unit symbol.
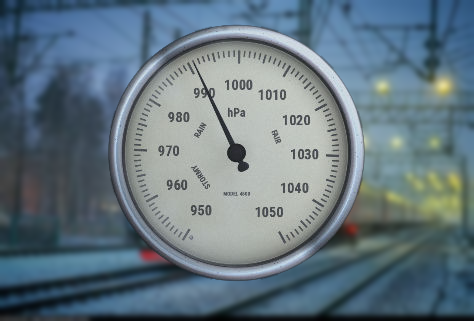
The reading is 991 hPa
